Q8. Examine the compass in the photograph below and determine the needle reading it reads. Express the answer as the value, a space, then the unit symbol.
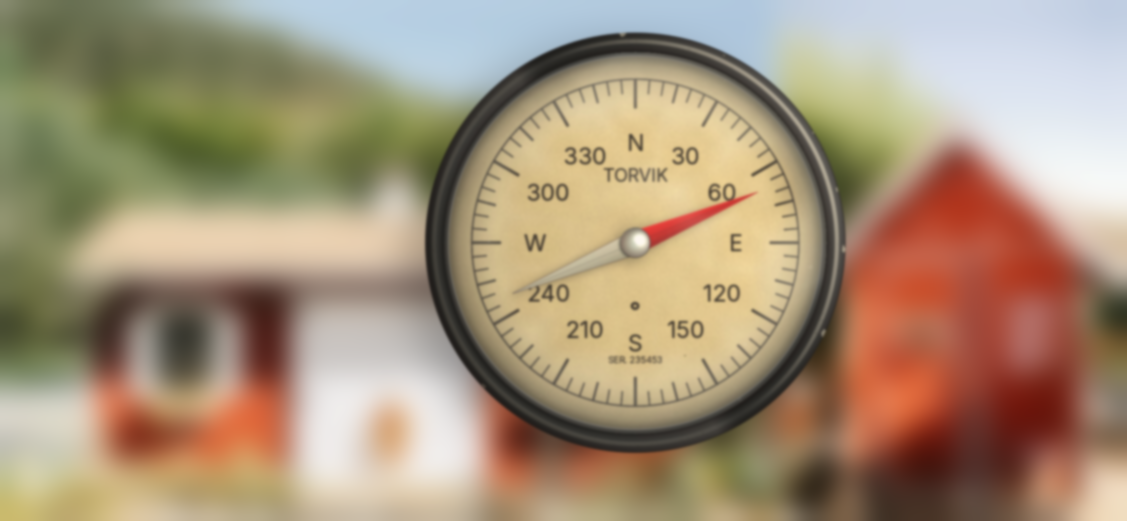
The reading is 67.5 °
